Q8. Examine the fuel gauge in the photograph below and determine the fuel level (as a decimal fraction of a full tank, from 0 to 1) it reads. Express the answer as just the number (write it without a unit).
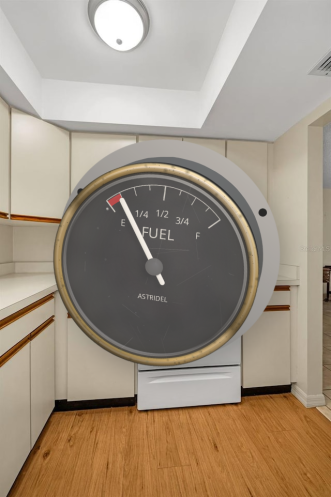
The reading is 0.125
